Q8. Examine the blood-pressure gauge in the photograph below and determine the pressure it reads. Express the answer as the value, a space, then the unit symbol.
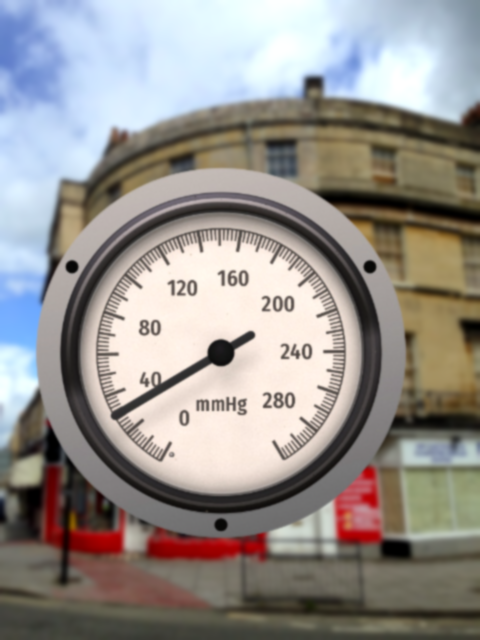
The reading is 30 mmHg
